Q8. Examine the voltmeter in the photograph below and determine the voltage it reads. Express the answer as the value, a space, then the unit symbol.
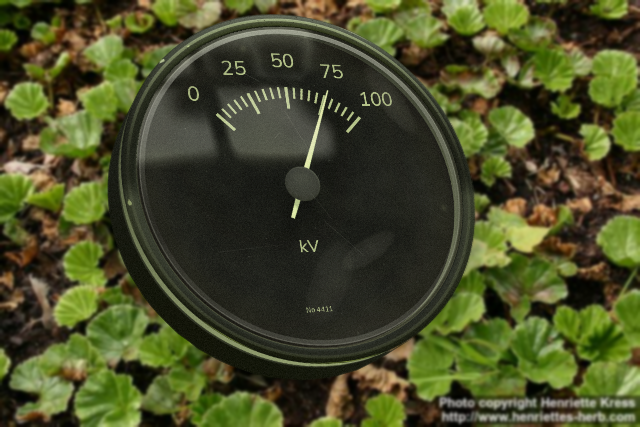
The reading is 75 kV
